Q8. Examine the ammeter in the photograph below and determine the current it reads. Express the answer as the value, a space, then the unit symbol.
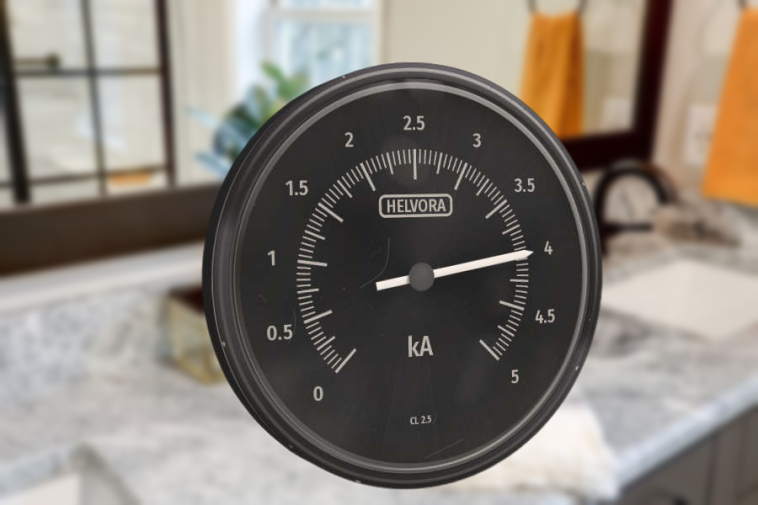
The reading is 4 kA
